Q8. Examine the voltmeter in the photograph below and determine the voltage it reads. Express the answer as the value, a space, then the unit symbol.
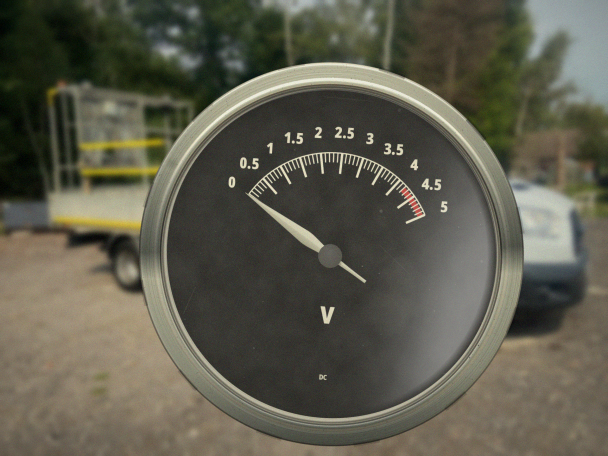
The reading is 0 V
